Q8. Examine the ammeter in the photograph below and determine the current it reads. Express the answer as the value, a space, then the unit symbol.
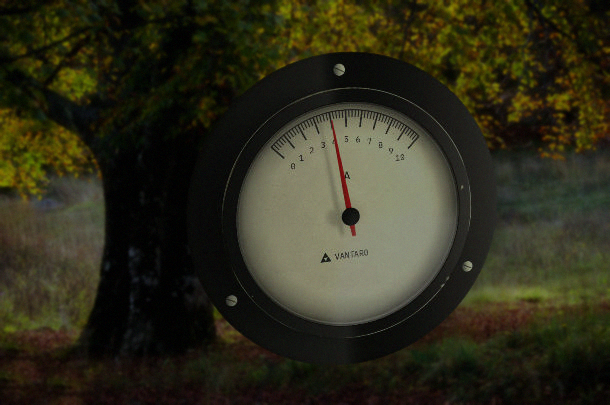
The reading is 4 A
